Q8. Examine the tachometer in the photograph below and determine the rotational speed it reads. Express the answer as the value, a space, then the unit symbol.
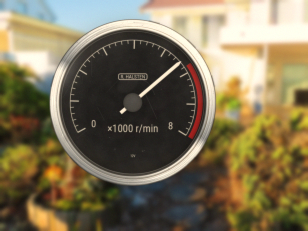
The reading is 5600 rpm
